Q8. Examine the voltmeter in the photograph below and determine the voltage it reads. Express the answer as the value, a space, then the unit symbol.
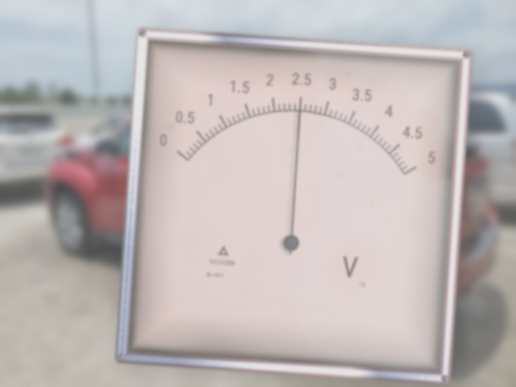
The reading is 2.5 V
